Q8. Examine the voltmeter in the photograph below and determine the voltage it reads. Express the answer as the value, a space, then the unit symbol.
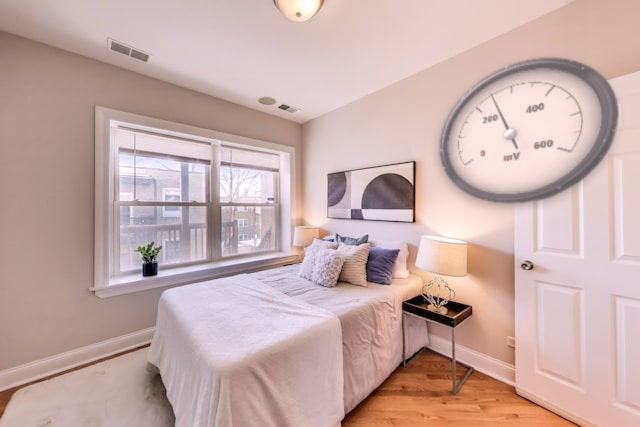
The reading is 250 mV
